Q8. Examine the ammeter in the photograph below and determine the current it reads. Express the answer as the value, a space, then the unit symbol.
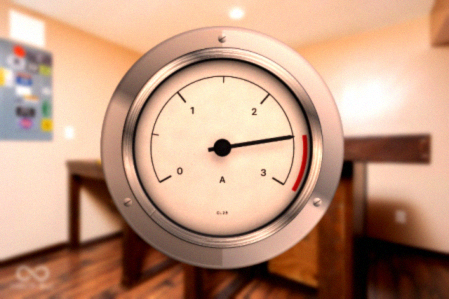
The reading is 2.5 A
